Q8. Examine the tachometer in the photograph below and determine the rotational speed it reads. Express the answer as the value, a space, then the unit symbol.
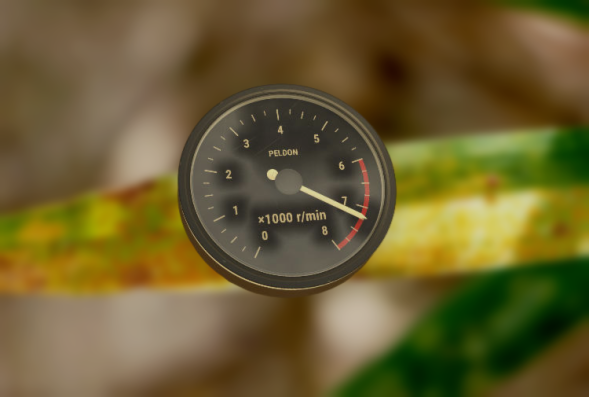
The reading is 7250 rpm
